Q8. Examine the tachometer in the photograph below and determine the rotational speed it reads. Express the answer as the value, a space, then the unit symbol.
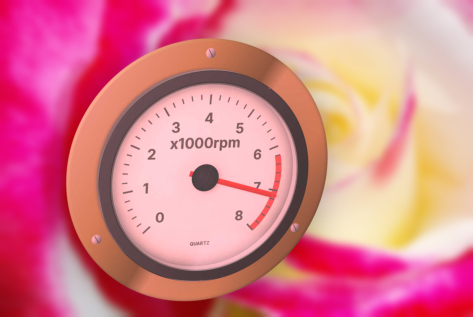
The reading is 7100 rpm
